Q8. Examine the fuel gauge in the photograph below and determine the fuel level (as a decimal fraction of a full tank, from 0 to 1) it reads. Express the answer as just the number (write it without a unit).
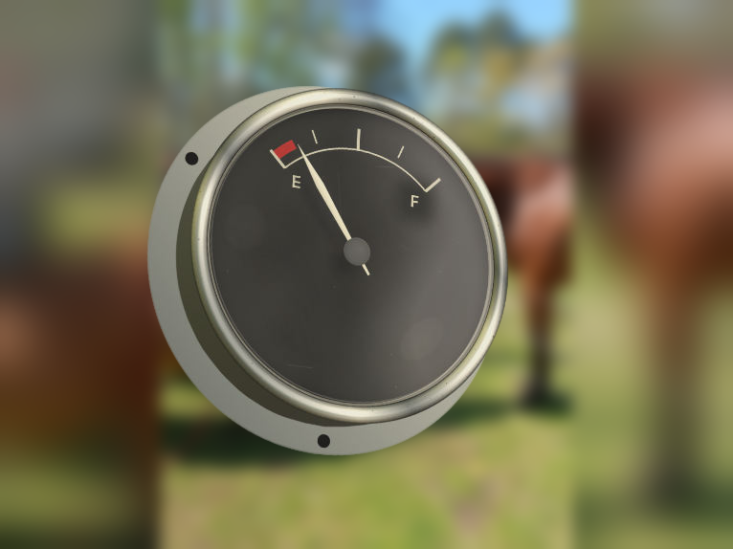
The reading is 0.125
